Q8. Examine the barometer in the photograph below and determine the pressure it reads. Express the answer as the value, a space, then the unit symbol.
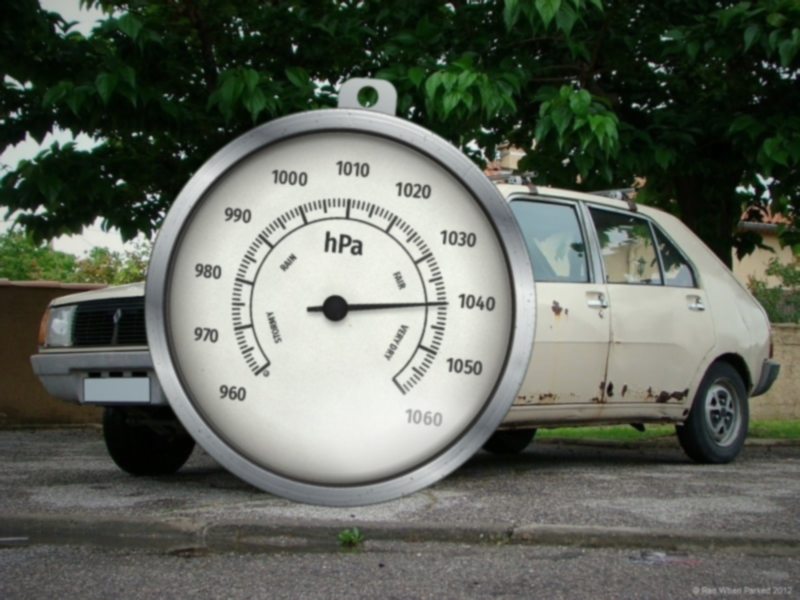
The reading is 1040 hPa
